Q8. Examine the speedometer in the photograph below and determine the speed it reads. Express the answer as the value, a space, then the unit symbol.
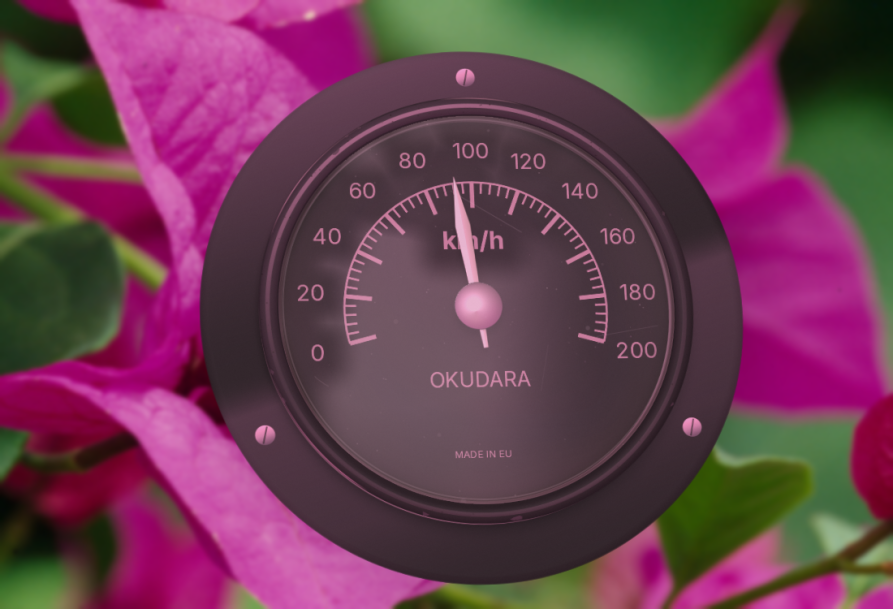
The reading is 92 km/h
